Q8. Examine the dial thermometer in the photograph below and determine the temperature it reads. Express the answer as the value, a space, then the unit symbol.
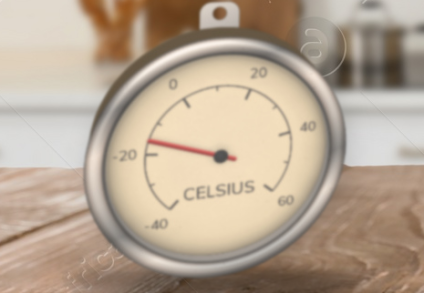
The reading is -15 °C
